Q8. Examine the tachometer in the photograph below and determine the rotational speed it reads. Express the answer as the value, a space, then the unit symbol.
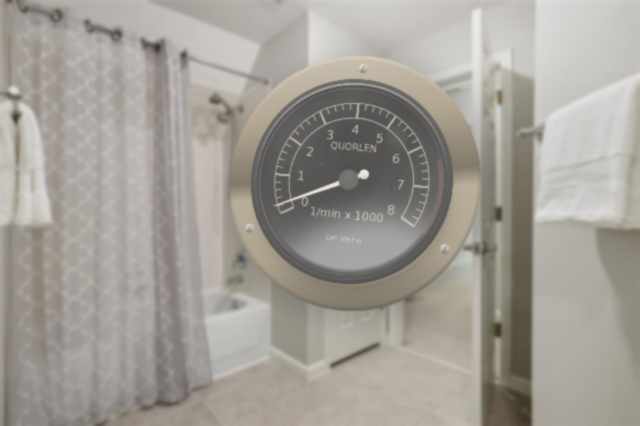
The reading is 200 rpm
